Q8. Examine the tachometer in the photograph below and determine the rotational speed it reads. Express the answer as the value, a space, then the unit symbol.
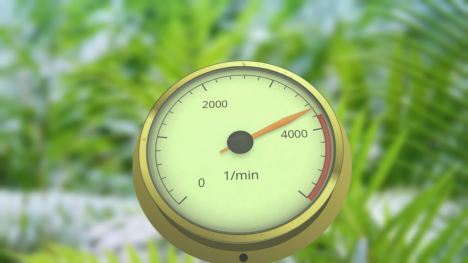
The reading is 3700 rpm
